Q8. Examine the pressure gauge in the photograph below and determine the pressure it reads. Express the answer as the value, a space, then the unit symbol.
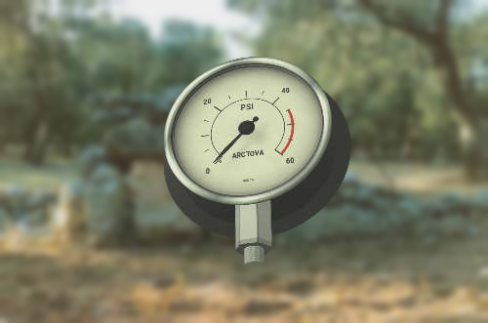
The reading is 0 psi
